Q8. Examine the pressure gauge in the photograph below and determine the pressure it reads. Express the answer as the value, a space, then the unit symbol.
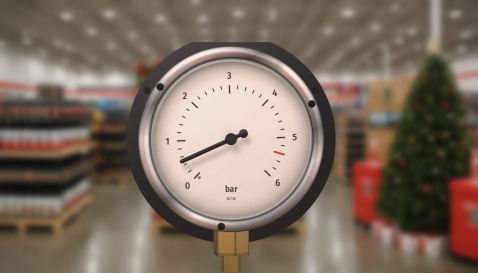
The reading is 0.5 bar
